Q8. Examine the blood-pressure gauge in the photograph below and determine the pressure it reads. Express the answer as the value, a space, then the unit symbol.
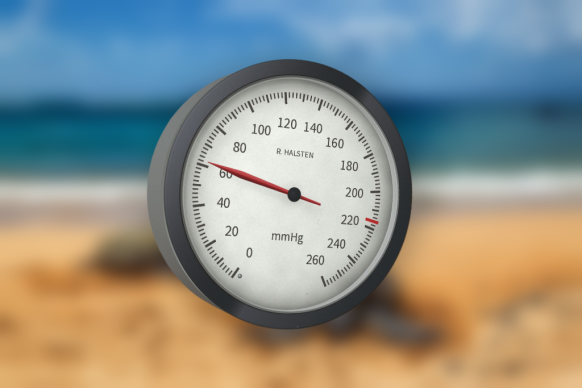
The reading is 62 mmHg
